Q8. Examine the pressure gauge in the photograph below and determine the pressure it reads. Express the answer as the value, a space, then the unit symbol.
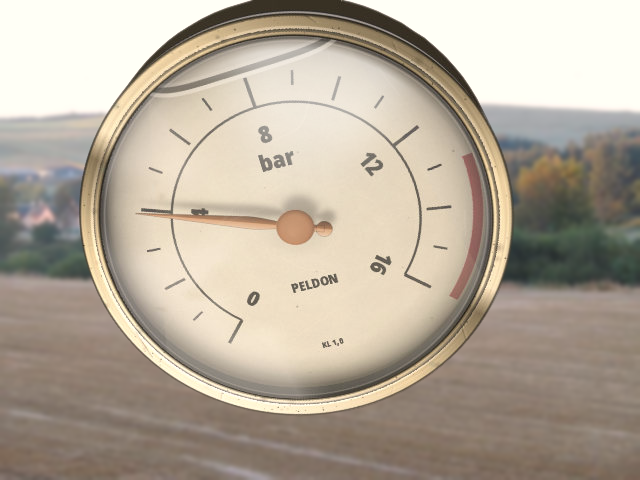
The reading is 4 bar
